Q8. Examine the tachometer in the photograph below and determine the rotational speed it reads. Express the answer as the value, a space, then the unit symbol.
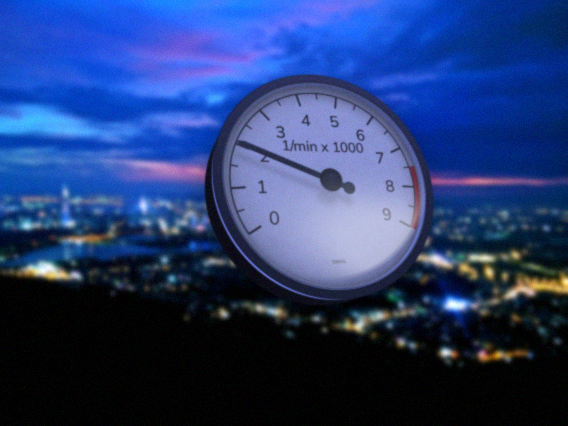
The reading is 2000 rpm
